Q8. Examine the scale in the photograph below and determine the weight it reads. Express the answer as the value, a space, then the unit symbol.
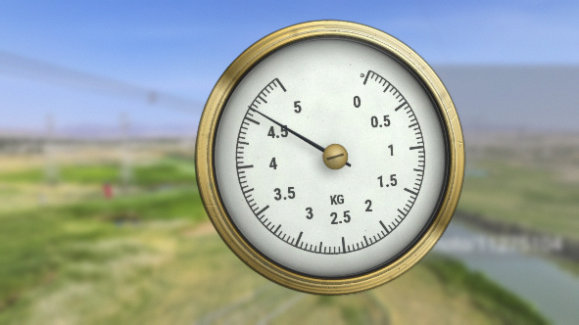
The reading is 4.6 kg
